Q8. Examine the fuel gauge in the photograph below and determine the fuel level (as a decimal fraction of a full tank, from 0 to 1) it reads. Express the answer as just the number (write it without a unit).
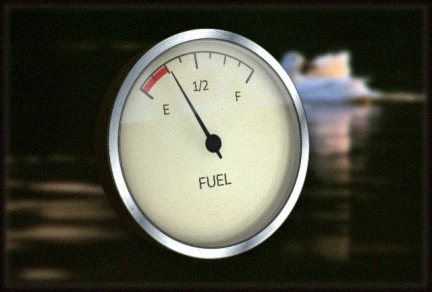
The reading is 0.25
